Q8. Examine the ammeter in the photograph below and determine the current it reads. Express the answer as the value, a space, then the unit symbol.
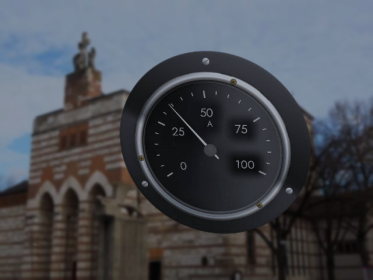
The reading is 35 A
